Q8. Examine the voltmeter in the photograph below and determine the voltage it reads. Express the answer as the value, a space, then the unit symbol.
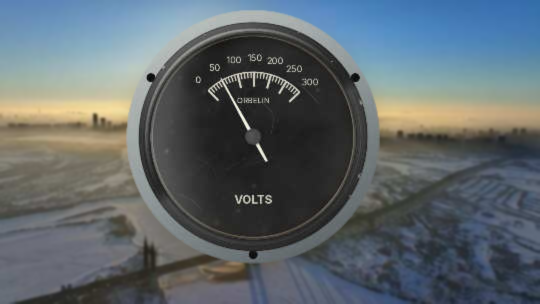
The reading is 50 V
